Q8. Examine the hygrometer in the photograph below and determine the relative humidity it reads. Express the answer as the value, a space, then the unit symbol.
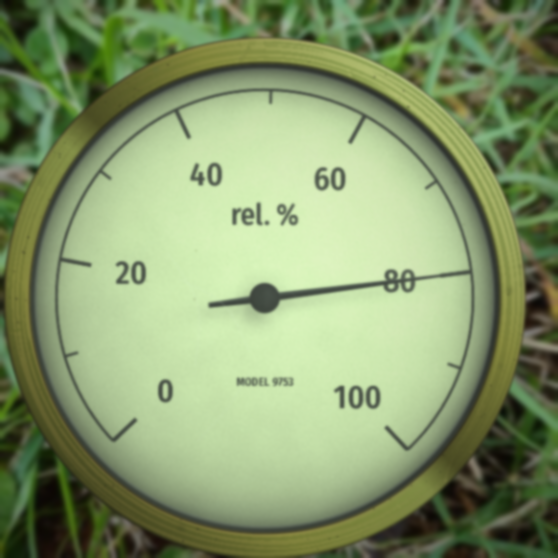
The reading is 80 %
